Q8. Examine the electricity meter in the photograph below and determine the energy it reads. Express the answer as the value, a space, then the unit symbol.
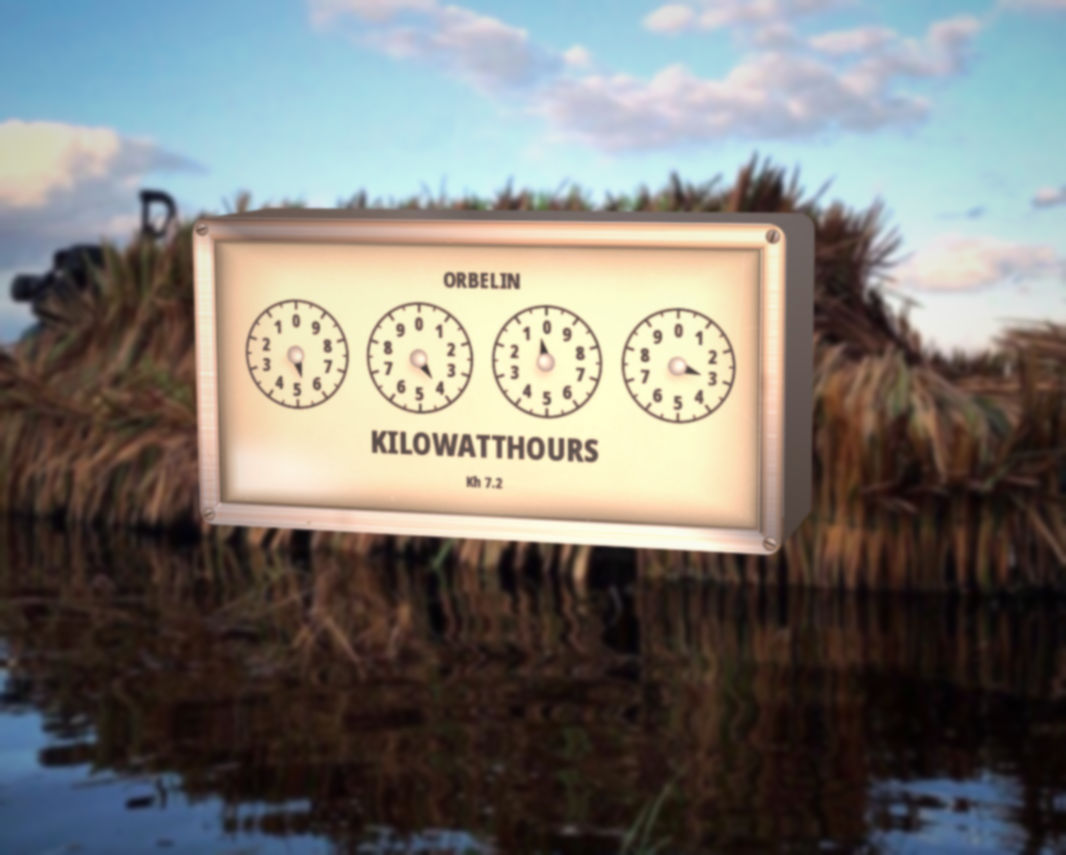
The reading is 5403 kWh
